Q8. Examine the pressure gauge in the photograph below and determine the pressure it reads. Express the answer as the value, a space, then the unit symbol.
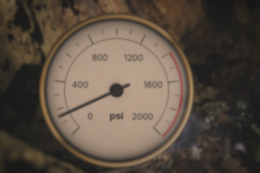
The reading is 150 psi
